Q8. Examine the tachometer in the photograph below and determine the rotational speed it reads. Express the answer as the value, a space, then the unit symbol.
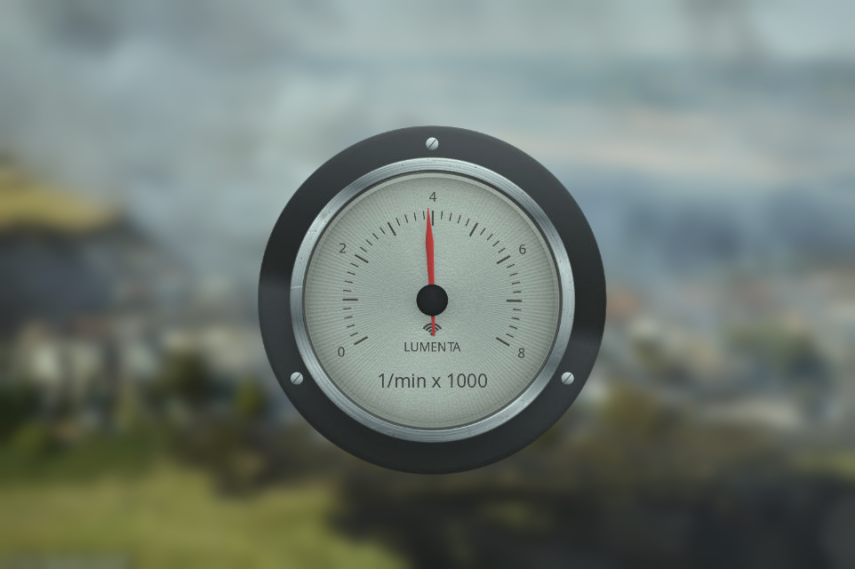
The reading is 3900 rpm
